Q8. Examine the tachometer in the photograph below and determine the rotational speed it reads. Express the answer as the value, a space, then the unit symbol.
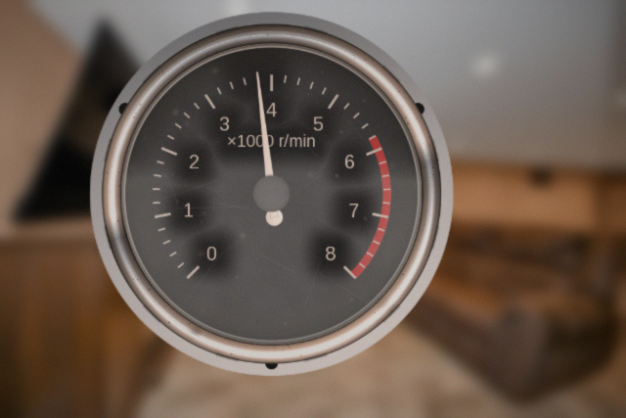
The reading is 3800 rpm
